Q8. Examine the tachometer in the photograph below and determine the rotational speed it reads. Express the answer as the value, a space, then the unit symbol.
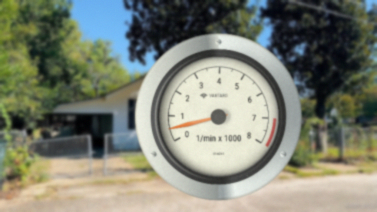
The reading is 500 rpm
